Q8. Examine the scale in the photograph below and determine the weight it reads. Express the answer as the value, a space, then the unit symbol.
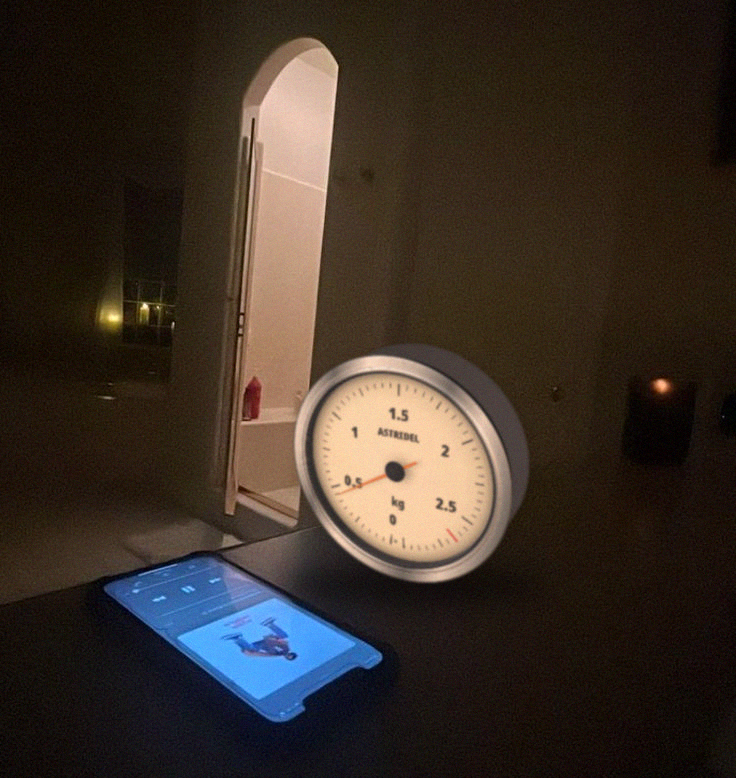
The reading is 0.45 kg
